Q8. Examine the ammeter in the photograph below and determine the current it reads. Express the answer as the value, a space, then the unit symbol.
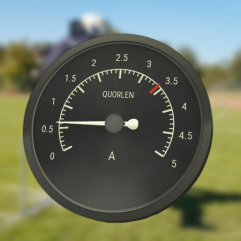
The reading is 0.6 A
